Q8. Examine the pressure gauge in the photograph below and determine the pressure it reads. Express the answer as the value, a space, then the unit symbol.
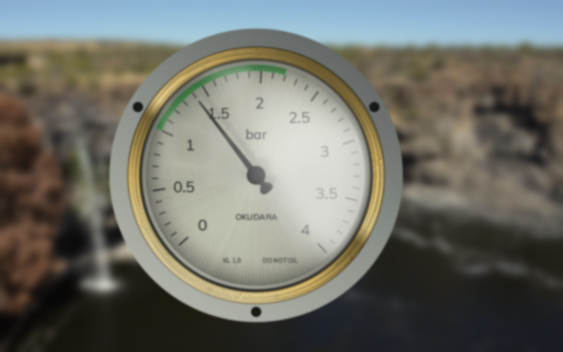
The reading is 1.4 bar
